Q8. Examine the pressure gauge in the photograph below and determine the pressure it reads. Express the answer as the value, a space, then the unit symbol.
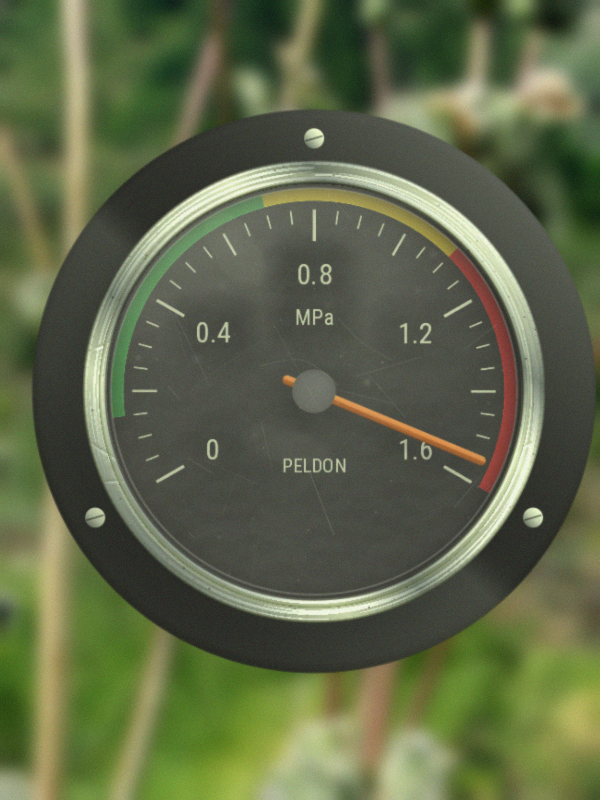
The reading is 1.55 MPa
